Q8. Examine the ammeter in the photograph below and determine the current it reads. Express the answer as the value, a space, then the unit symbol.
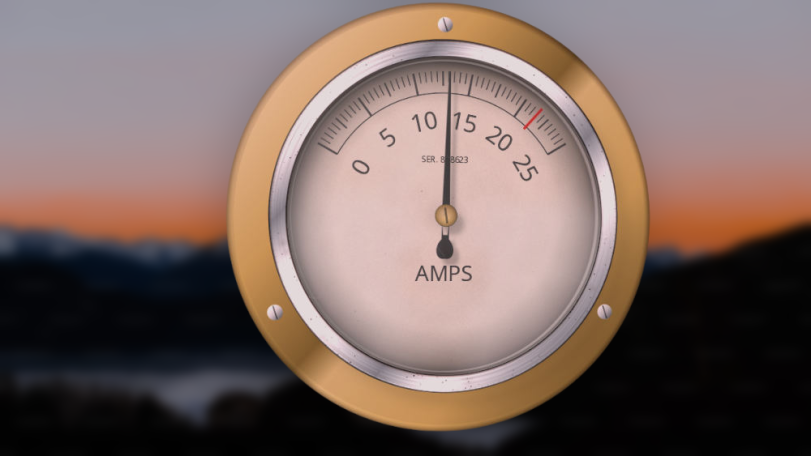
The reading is 13 A
